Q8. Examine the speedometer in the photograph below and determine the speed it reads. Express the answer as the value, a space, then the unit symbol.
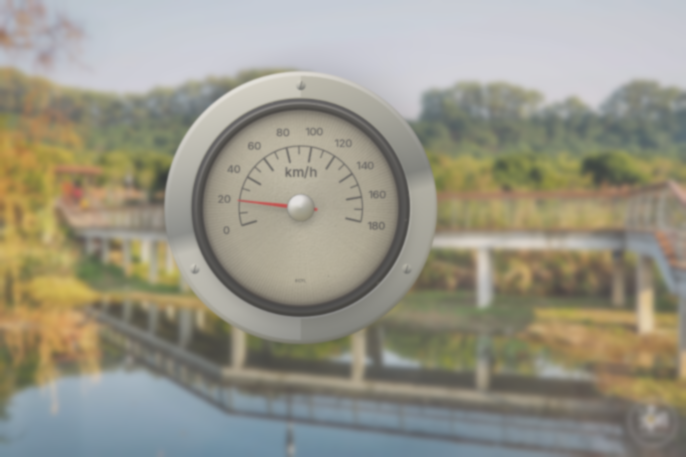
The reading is 20 km/h
